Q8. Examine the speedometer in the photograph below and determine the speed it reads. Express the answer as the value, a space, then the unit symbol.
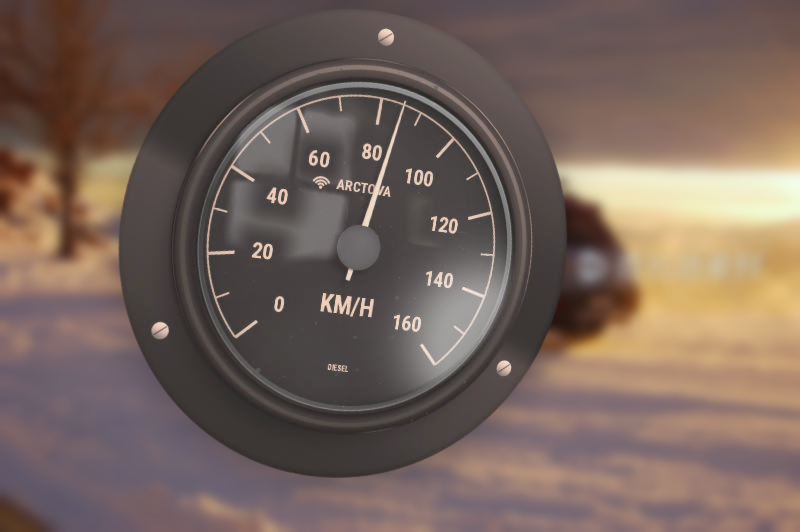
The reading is 85 km/h
